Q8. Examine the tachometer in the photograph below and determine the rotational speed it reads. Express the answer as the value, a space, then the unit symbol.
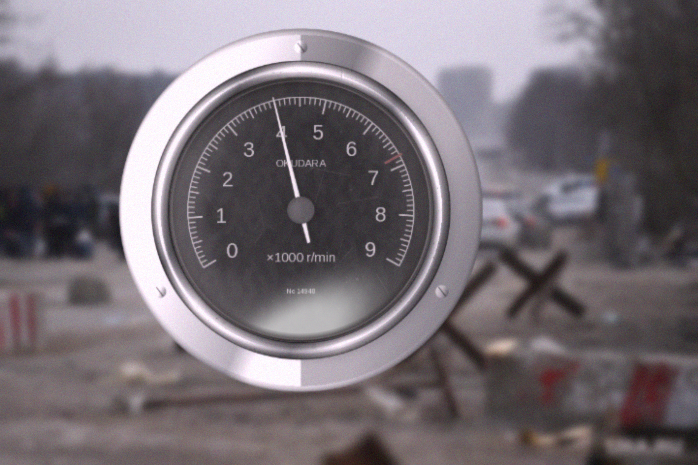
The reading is 4000 rpm
